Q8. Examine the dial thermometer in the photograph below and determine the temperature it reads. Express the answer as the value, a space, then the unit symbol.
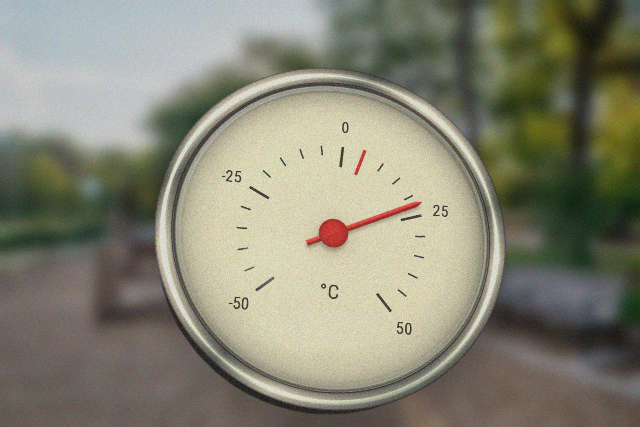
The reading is 22.5 °C
